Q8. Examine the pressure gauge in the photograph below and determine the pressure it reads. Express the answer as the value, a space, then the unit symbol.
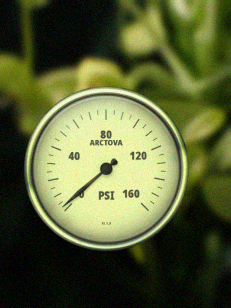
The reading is 2.5 psi
